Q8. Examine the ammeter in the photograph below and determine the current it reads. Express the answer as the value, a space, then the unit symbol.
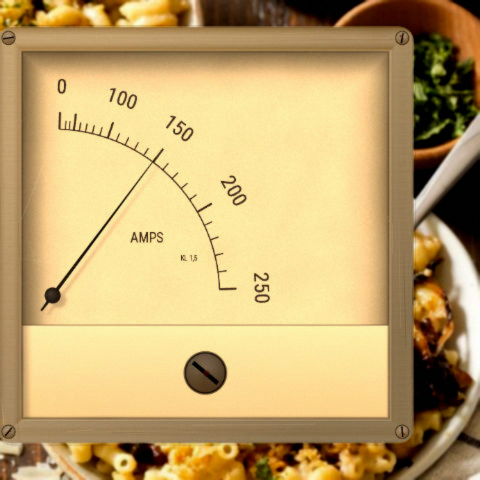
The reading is 150 A
